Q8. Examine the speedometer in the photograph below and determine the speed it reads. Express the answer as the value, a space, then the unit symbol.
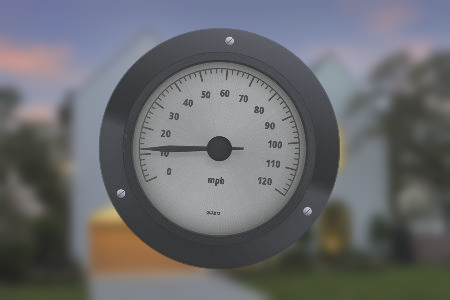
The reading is 12 mph
